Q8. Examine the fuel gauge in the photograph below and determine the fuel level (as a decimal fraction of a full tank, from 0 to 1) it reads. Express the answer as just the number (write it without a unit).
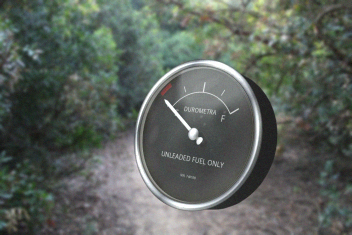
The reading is 0
